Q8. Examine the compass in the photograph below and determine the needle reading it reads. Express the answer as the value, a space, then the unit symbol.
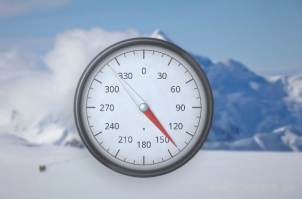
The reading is 140 °
